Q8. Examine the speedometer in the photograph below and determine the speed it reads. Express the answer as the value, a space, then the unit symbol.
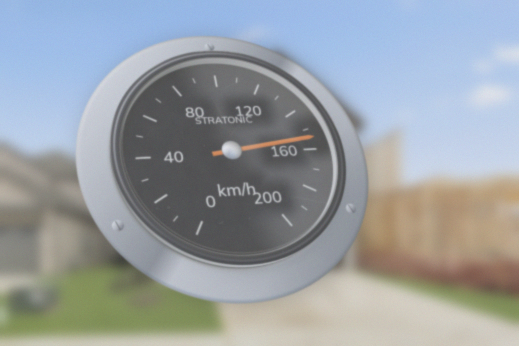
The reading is 155 km/h
